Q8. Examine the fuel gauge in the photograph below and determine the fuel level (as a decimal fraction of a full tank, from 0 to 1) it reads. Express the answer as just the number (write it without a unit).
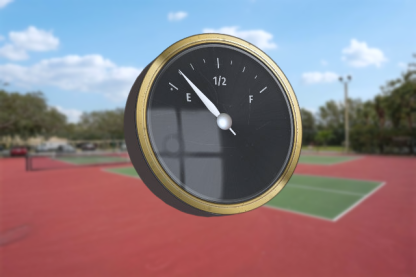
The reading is 0.125
